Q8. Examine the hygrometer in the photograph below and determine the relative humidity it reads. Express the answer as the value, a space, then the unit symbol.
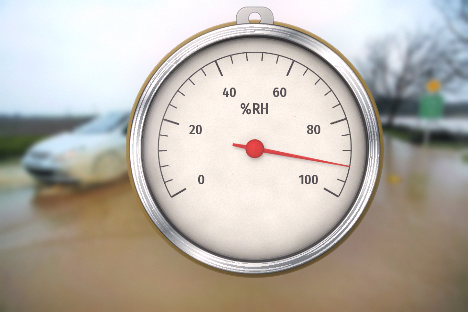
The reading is 92 %
